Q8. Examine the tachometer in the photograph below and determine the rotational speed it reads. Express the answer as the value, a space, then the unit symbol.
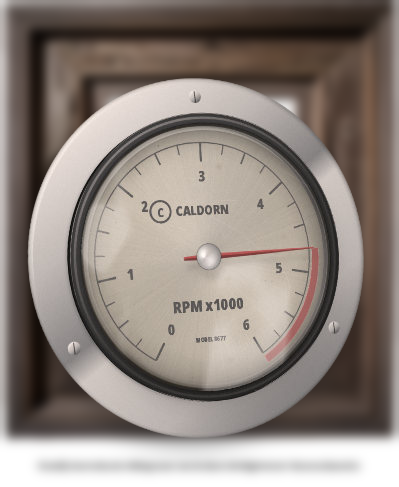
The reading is 4750 rpm
